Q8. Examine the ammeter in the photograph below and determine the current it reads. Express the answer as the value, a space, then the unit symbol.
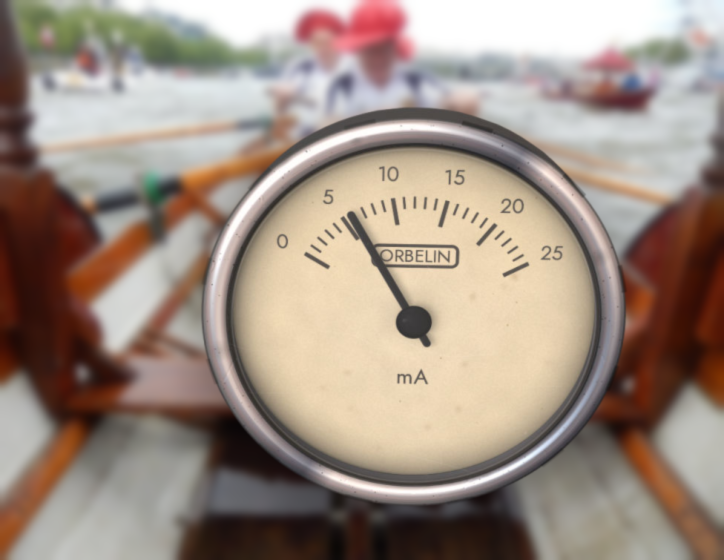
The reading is 6 mA
